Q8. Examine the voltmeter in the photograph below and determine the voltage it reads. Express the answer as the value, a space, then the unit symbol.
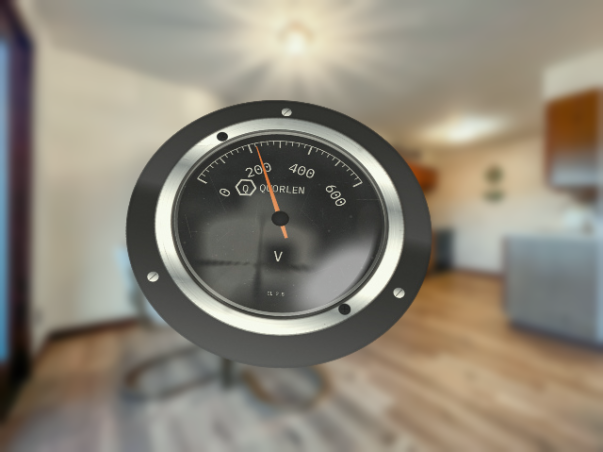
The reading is 220 V
